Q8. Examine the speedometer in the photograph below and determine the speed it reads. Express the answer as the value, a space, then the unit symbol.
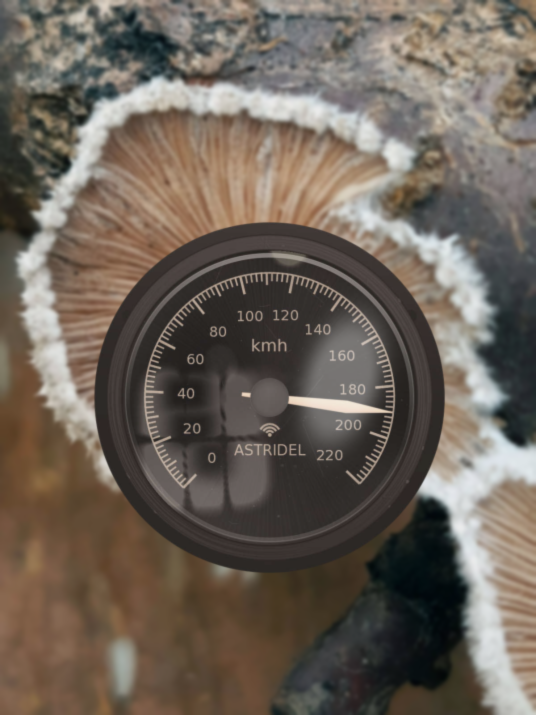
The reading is 190 km/h
